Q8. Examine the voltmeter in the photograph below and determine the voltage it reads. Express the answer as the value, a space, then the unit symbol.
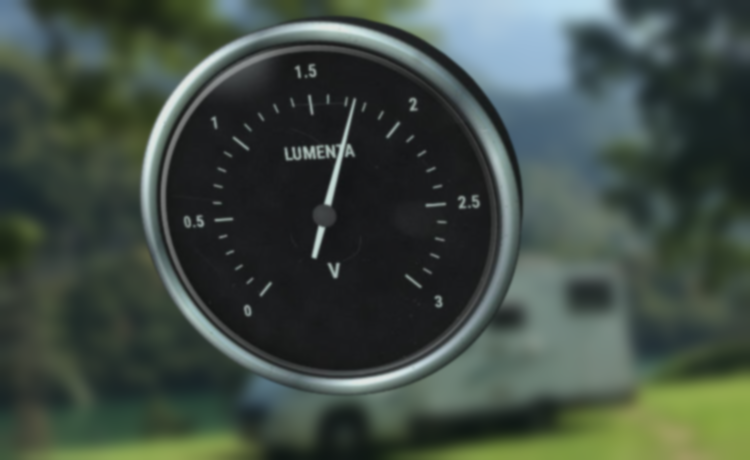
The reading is 1.75 V
